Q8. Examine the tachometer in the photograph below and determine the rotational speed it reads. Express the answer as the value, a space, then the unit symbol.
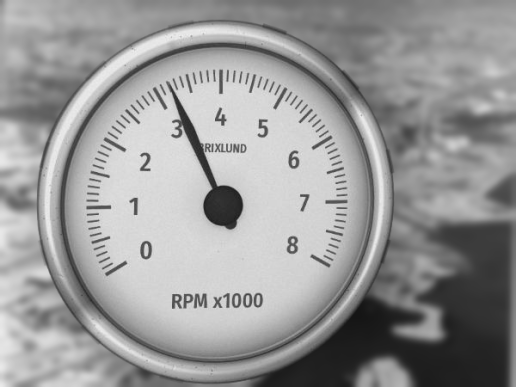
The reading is 3200 rpm
